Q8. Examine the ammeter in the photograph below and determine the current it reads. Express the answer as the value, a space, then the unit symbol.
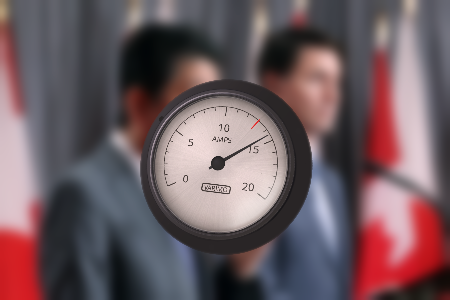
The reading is 14.5 A
